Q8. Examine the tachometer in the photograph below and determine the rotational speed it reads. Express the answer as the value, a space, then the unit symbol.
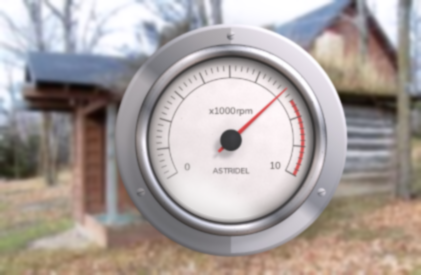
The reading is 7000 rpm
